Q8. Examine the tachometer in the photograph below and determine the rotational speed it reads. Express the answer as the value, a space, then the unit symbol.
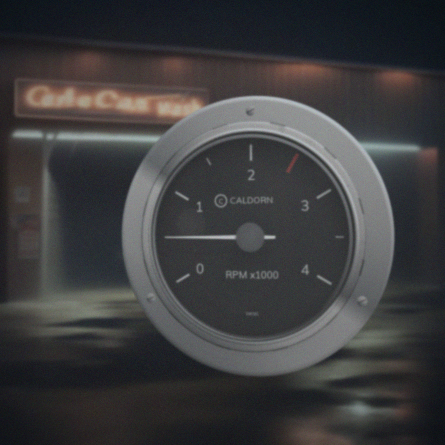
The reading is 500 rpm
